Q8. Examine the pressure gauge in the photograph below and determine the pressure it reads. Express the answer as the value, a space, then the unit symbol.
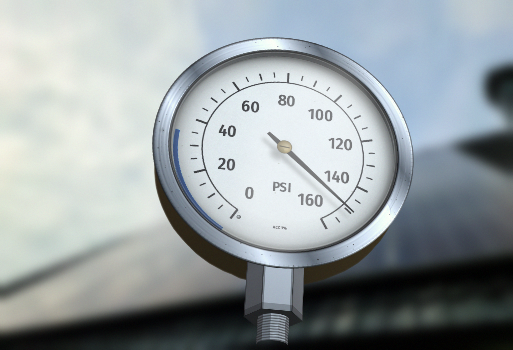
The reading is 150 psi
